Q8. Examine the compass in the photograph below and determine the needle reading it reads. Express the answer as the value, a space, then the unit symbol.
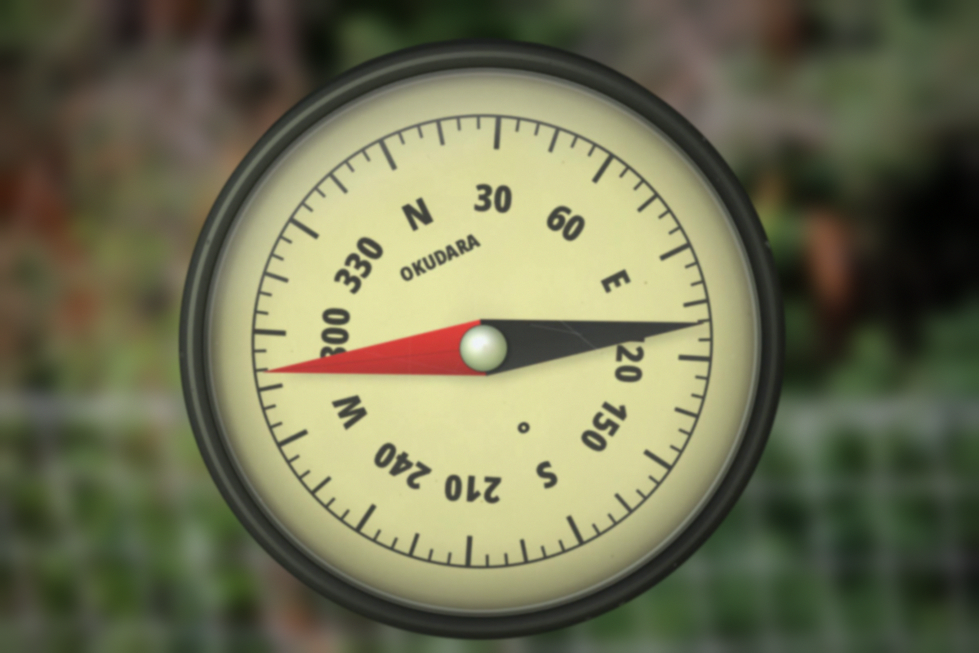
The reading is 290 °
